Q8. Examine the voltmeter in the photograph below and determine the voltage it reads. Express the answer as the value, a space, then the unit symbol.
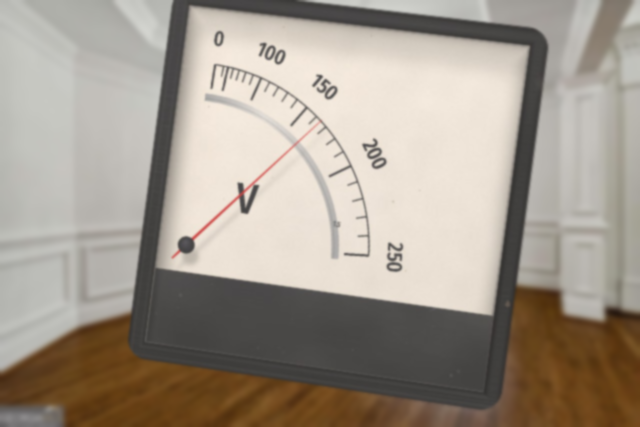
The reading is 165 V
